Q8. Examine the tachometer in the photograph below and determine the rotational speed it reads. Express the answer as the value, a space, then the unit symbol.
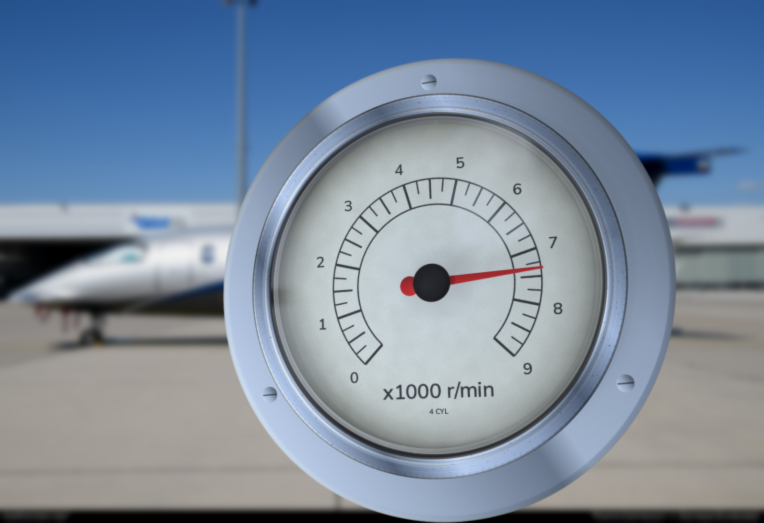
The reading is 7375 rpm
